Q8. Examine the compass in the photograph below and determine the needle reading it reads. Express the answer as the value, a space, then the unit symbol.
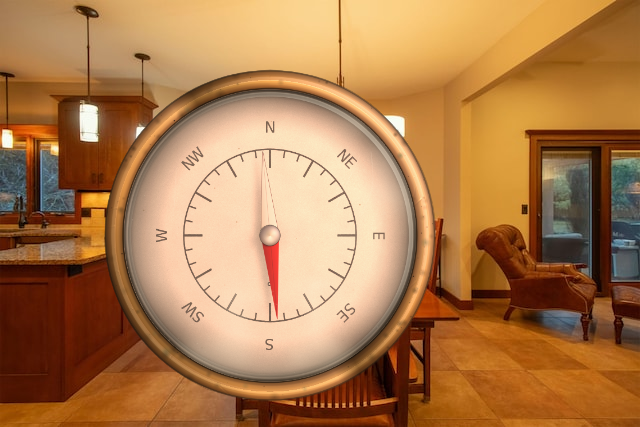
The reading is 175 °
